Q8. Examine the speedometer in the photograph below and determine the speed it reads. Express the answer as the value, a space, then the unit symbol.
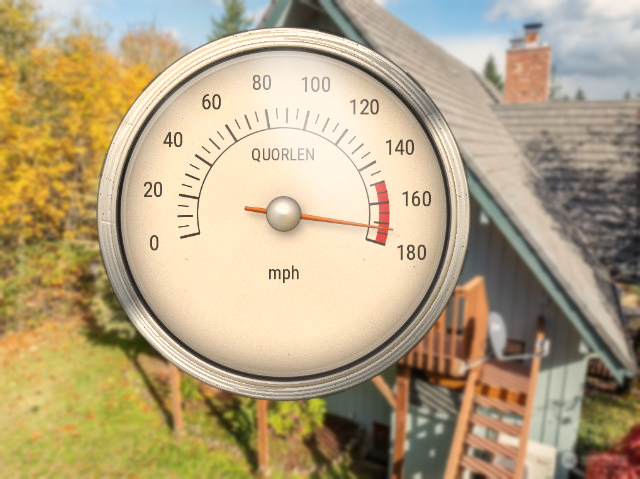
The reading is 172.5 mph
